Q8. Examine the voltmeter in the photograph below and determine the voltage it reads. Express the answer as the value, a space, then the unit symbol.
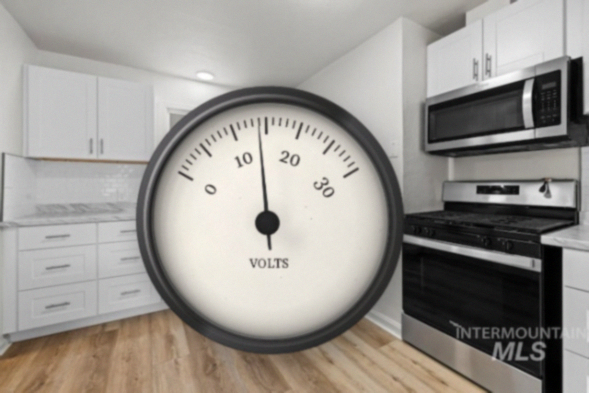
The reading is 14 V
